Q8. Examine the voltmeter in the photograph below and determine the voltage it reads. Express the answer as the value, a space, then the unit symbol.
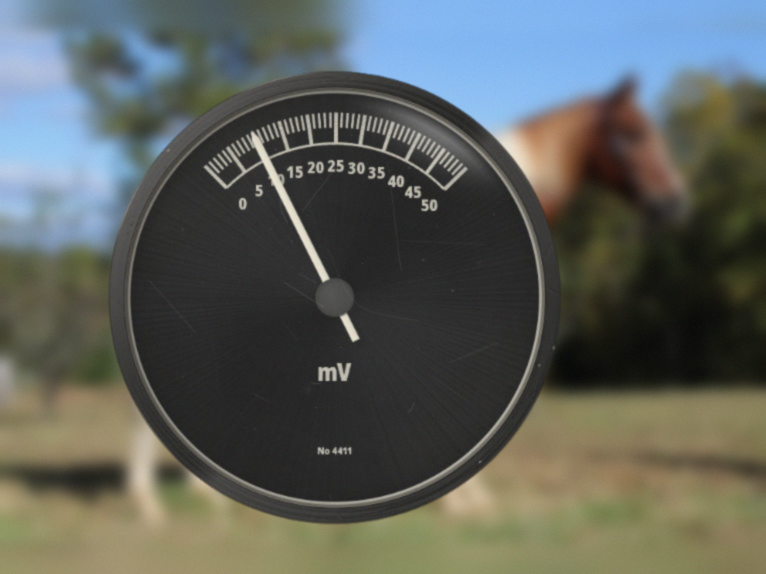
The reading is 10 mV
